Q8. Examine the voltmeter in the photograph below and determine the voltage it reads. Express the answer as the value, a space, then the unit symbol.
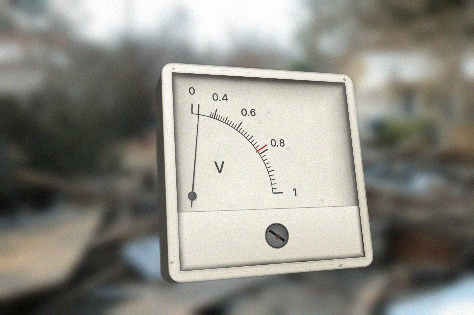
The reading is 0.2 V
